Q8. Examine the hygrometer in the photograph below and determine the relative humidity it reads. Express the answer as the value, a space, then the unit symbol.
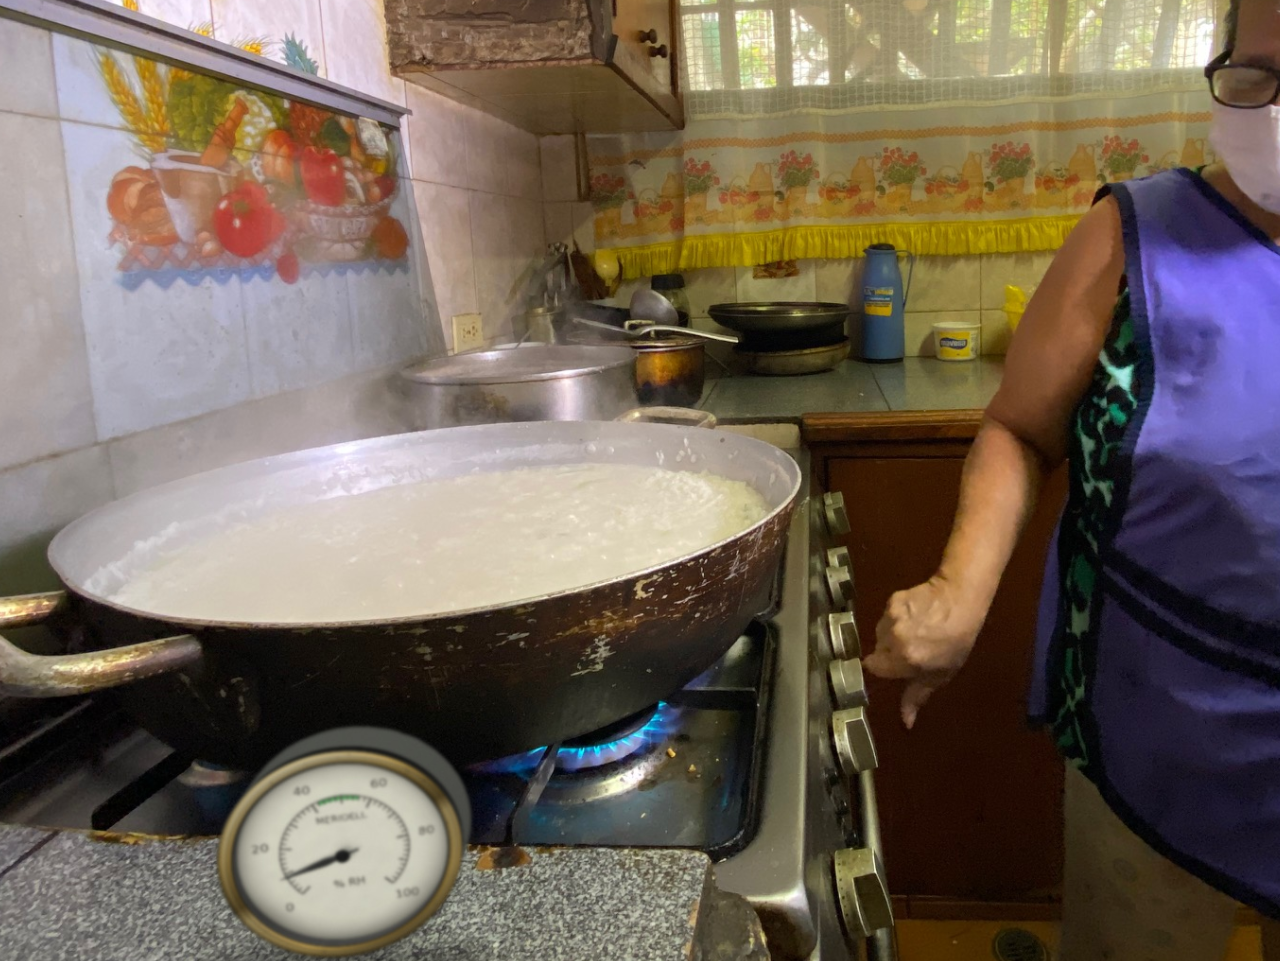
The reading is 10 %
